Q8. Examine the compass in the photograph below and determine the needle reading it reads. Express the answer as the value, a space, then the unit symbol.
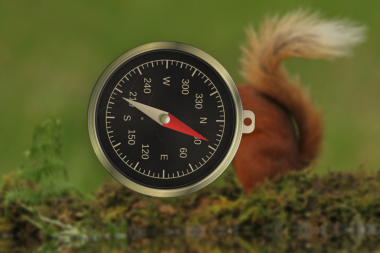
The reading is 25 °
